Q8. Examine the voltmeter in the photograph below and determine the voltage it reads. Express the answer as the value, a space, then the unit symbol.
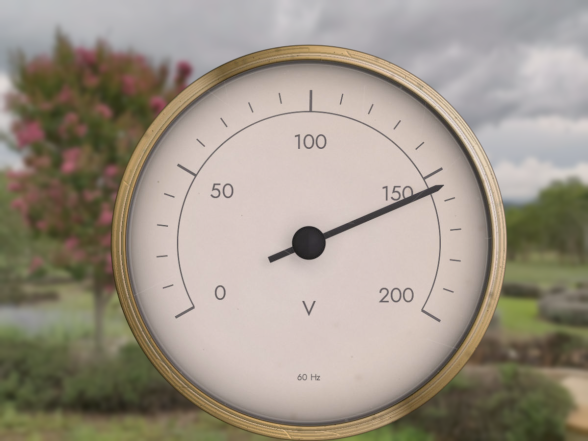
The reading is 155 V
